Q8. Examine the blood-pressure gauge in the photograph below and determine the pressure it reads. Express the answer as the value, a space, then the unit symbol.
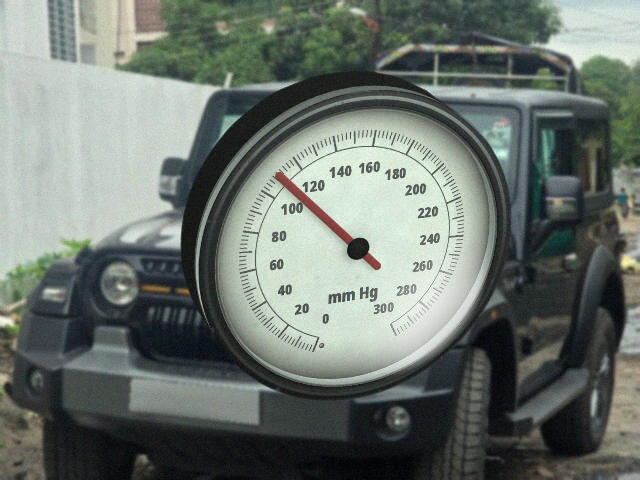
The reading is 110 mmHg
